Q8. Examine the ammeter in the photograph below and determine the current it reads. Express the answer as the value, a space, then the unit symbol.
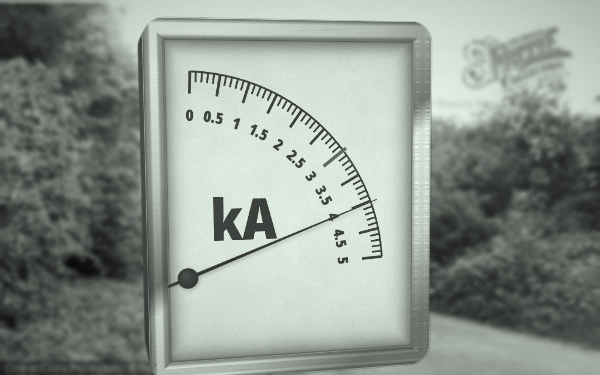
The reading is 4 kA
